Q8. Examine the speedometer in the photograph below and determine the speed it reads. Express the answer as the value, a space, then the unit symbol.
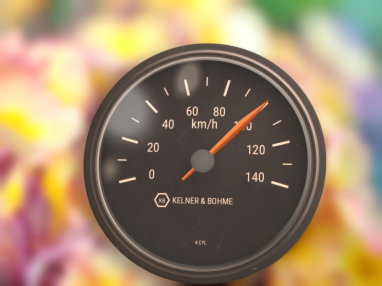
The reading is 100 km/h
